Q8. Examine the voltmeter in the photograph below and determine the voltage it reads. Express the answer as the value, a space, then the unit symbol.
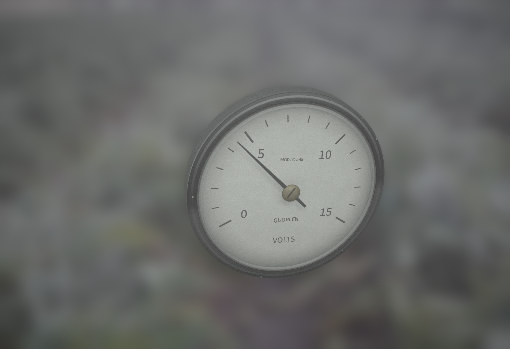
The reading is 4.5 V
